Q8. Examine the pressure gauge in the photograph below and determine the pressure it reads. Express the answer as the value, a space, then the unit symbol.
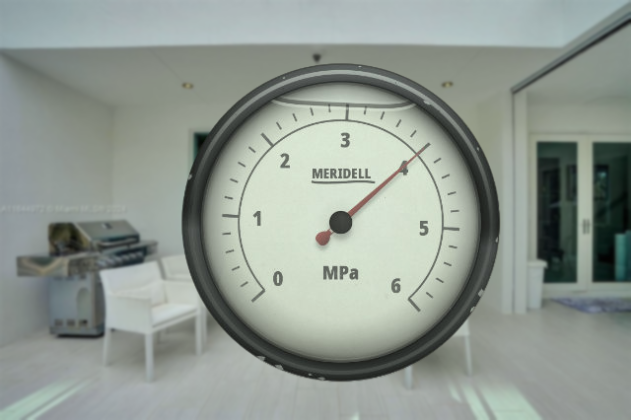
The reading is 4 MPa
